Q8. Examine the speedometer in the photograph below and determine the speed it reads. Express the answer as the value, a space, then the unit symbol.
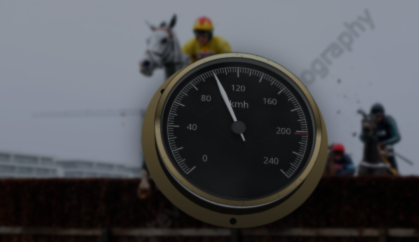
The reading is 100 km/h
